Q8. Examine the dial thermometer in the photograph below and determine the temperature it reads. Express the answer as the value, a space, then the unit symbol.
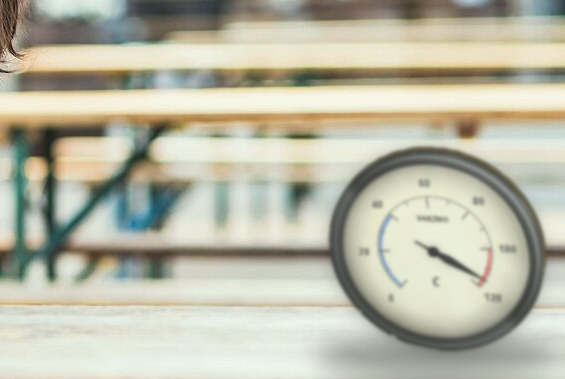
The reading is 115 °C
